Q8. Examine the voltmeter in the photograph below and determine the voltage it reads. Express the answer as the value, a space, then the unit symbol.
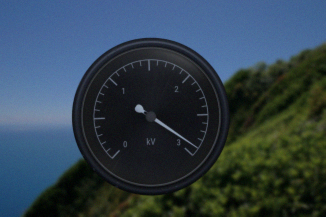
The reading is 2.9 kV
